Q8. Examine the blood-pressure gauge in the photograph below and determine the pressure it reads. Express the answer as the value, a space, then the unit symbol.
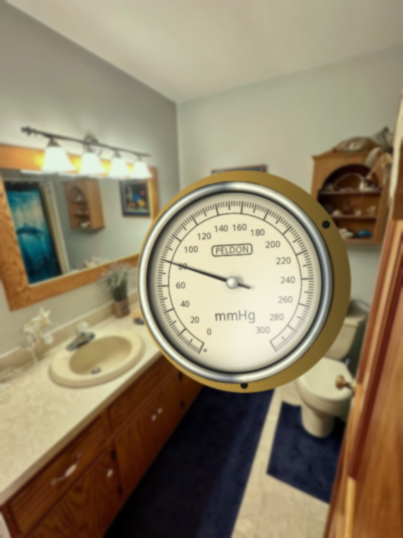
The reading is 80 mmHg
